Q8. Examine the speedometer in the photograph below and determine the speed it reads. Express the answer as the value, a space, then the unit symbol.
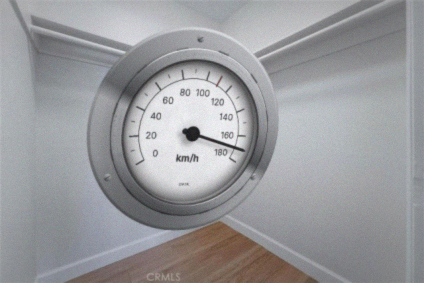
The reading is 170 km/h
